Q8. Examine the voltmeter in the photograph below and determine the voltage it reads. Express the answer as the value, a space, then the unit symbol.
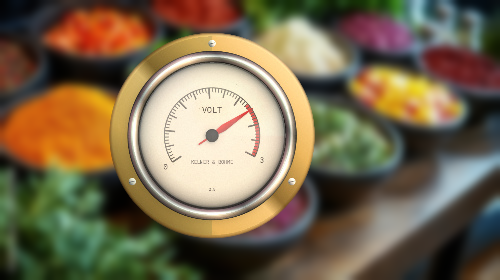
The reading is 2.25 V
